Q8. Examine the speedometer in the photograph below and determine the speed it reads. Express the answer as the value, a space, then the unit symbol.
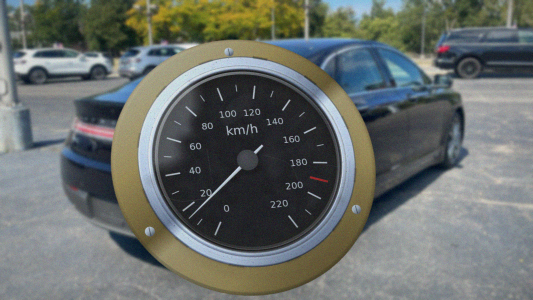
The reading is 15 km/h
